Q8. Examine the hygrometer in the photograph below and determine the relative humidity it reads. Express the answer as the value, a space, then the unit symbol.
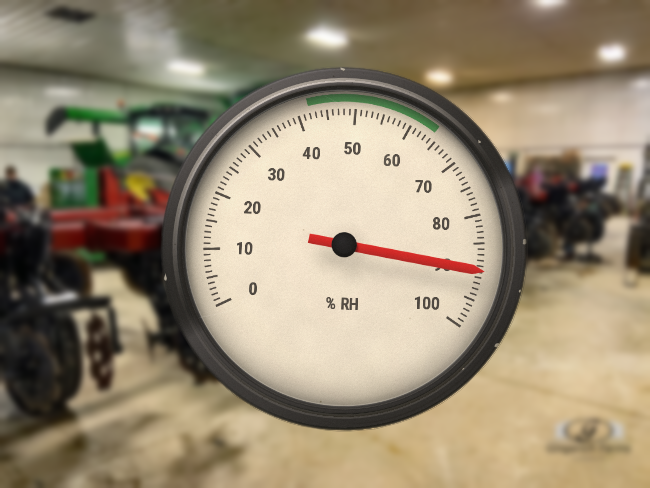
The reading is 90 %
